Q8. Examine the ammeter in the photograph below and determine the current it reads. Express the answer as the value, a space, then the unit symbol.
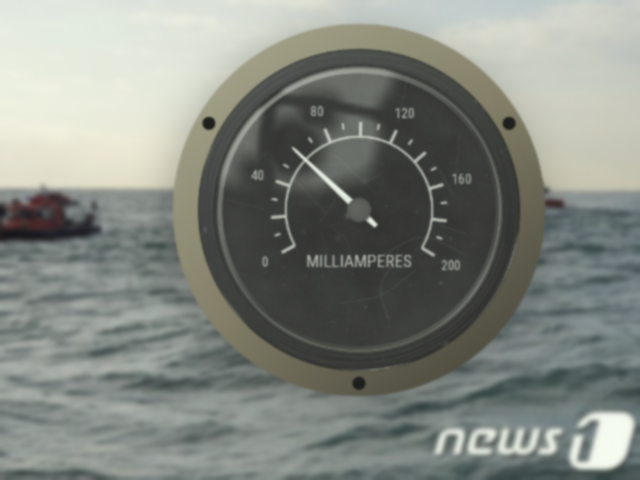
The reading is 60 mA
